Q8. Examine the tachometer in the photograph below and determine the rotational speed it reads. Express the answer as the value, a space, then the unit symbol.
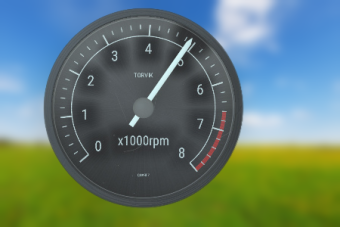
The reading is 4900 rpm
